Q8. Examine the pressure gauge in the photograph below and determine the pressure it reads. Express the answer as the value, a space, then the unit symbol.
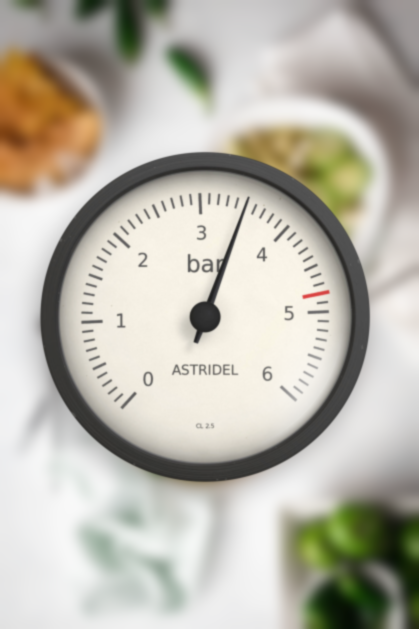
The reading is 3.5 bar
